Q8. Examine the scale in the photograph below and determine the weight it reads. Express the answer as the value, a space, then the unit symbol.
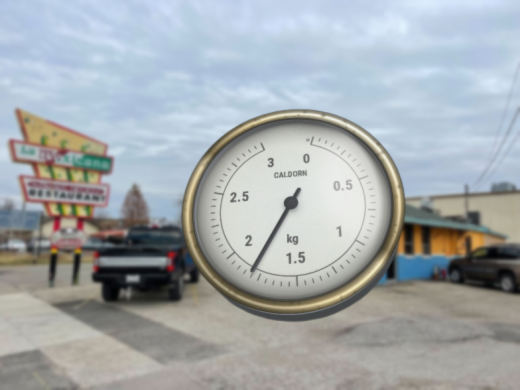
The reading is 1.8 kg
